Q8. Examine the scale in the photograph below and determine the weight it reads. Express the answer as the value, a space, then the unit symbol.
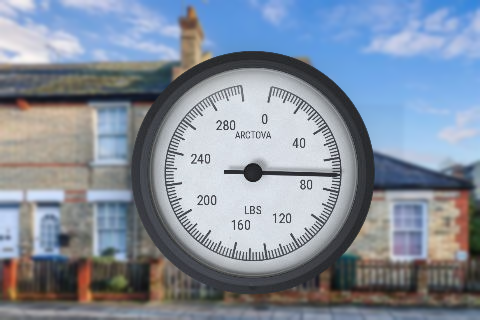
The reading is 70 lb
